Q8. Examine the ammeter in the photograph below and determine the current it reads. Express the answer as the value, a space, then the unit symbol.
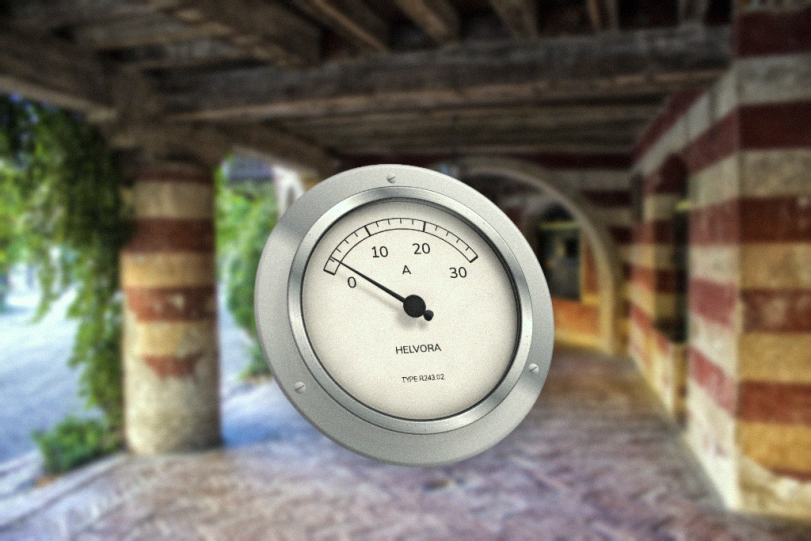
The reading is 2 A
